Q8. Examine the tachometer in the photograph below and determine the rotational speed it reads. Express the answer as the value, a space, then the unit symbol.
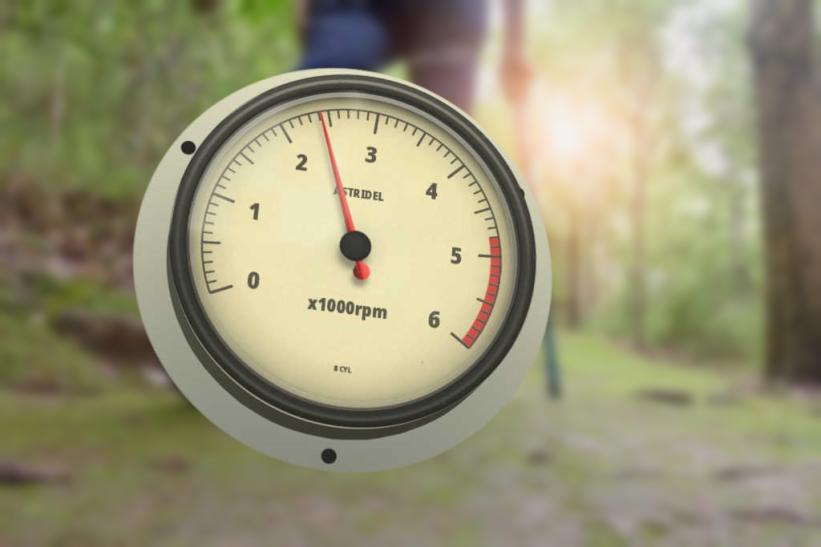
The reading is 2400 rpm
